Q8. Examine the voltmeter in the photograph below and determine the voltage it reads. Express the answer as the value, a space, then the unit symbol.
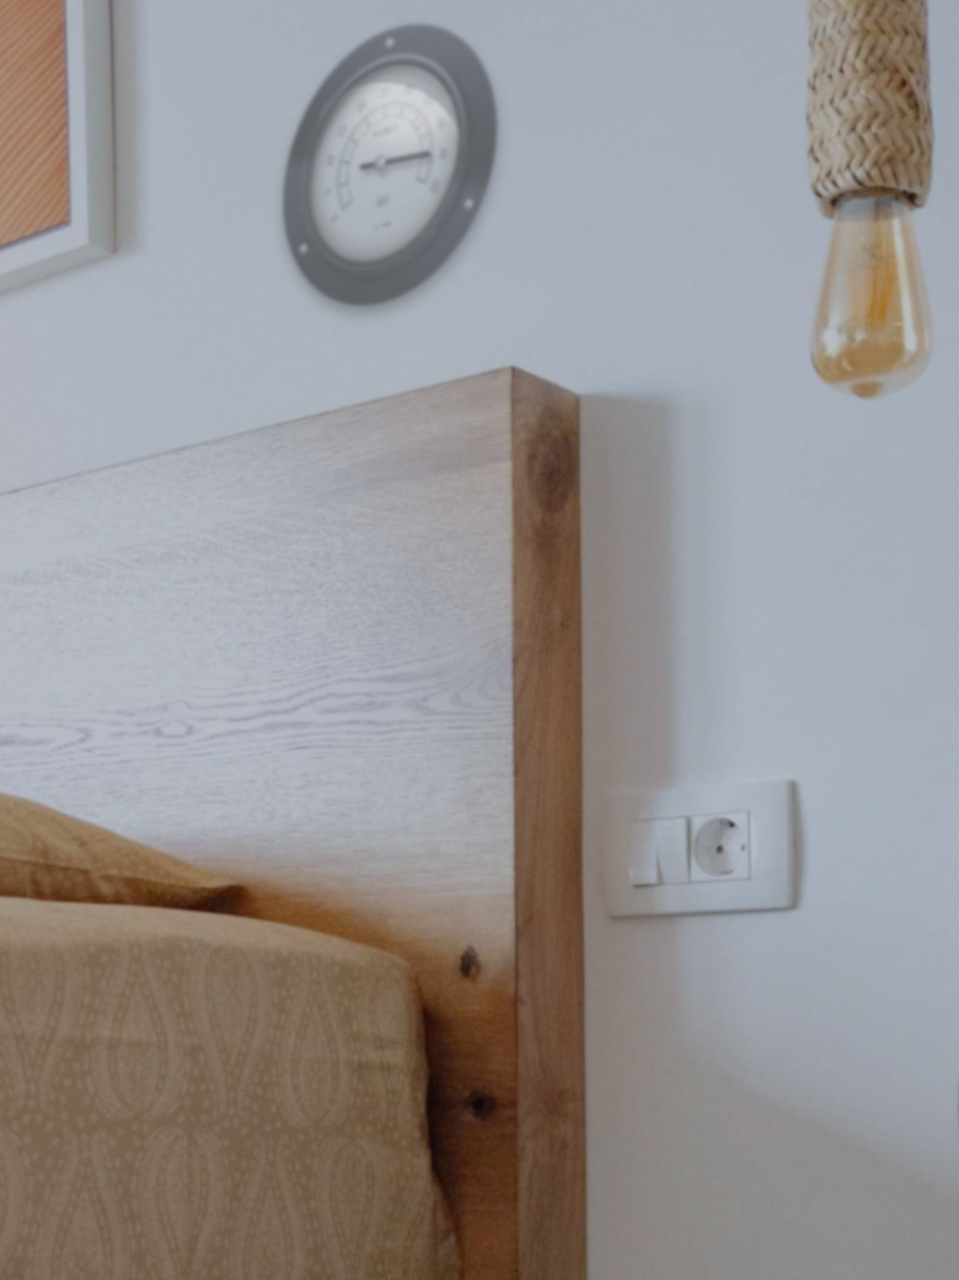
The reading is 45 kV
